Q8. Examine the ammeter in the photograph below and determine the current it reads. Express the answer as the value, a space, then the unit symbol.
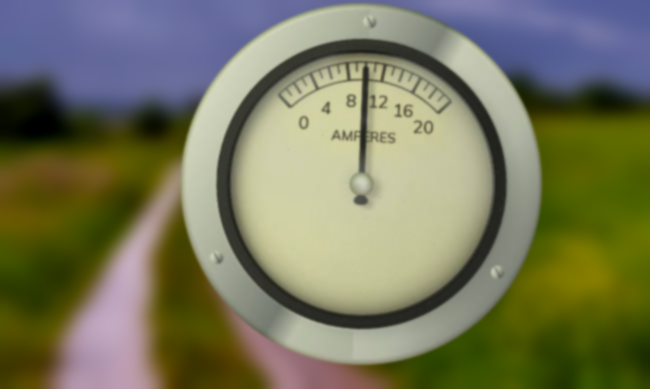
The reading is 10 A
